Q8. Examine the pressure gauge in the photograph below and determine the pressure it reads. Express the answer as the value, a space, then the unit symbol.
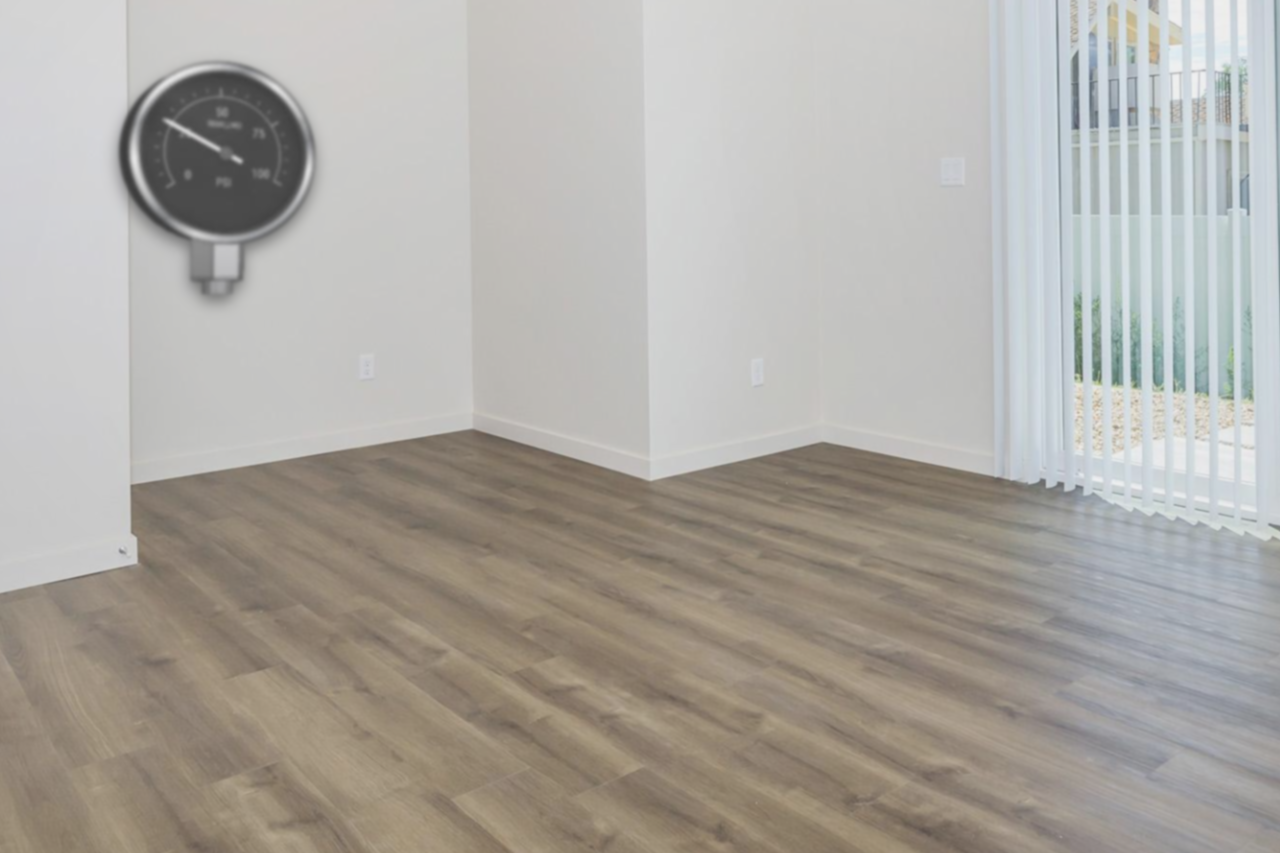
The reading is 25 psi
